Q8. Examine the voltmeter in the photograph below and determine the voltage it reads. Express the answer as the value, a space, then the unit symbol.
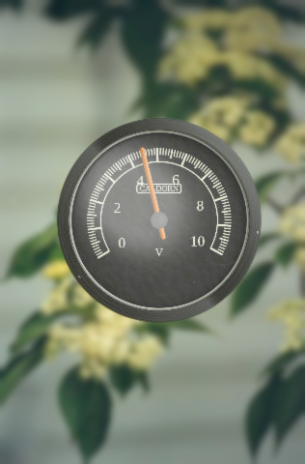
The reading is 4.5 V
